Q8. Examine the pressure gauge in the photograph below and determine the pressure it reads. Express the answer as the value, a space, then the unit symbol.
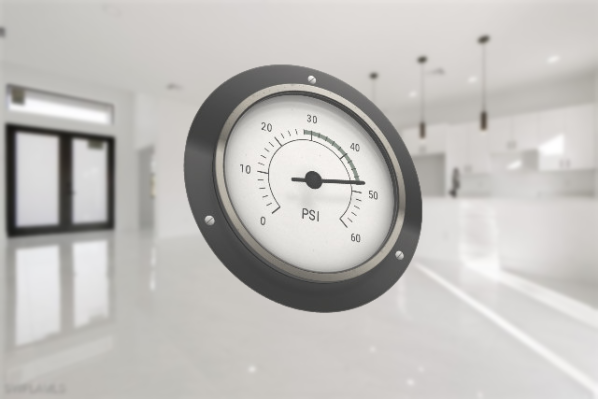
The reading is 48 psi
